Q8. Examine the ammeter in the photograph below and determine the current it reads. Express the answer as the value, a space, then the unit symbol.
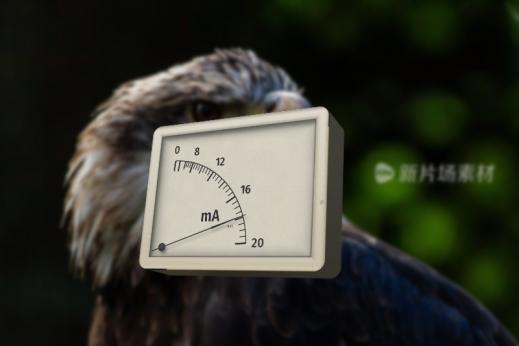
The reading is 18 mA
